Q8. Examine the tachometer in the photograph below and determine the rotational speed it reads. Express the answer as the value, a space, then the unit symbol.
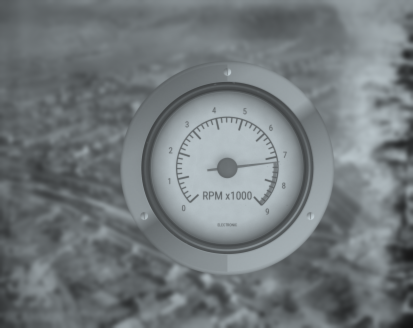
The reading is 7200 rpm
